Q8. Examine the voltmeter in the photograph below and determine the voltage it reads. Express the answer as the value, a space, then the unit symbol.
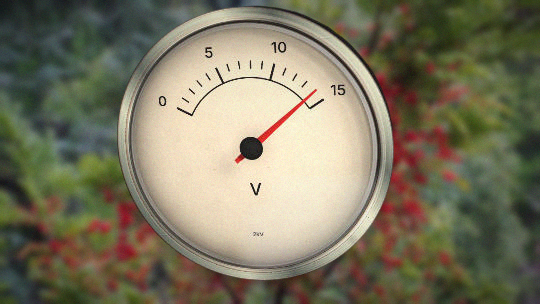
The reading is 14 V
